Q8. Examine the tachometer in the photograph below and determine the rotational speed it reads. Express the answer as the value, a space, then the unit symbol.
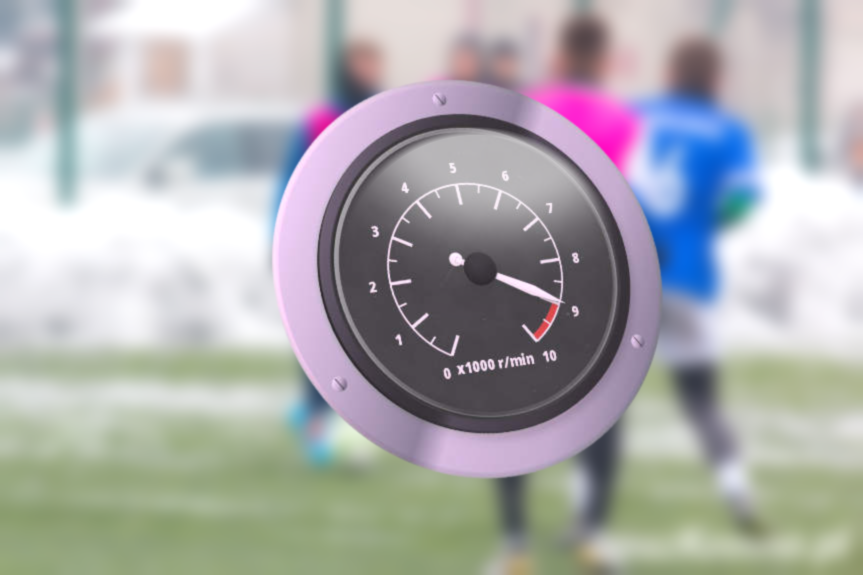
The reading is 9000 rpm
